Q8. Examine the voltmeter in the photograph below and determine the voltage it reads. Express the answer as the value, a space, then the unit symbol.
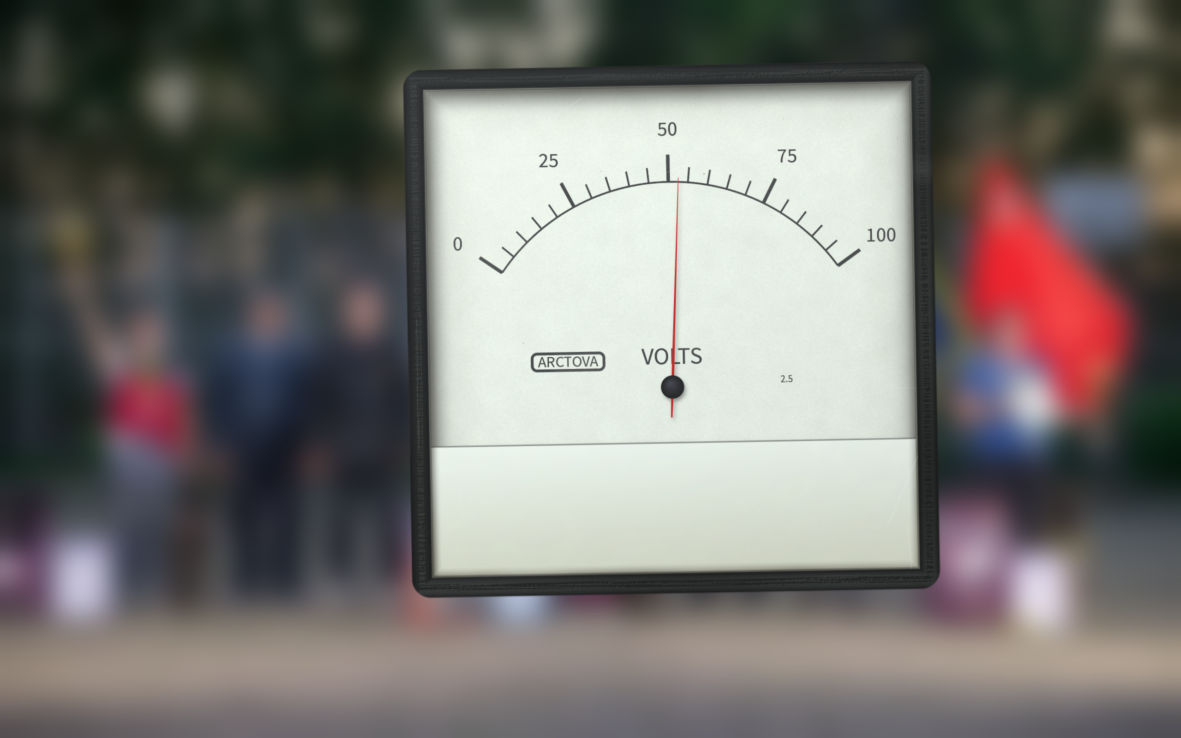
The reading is 52.5 V
